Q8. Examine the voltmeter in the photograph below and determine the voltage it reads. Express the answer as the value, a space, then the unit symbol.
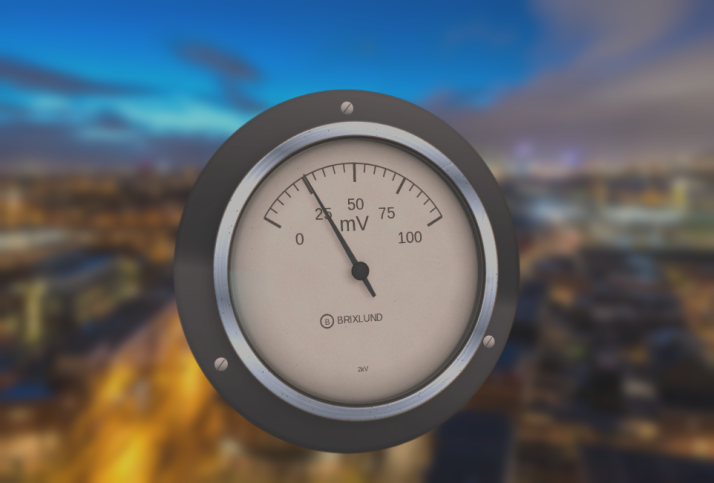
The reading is 25 mV
